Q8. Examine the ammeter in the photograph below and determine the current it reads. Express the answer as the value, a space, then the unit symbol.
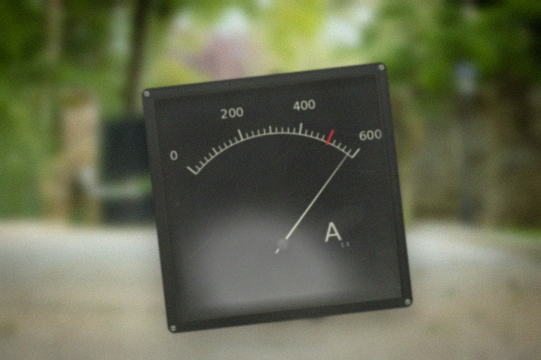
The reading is 580 A
